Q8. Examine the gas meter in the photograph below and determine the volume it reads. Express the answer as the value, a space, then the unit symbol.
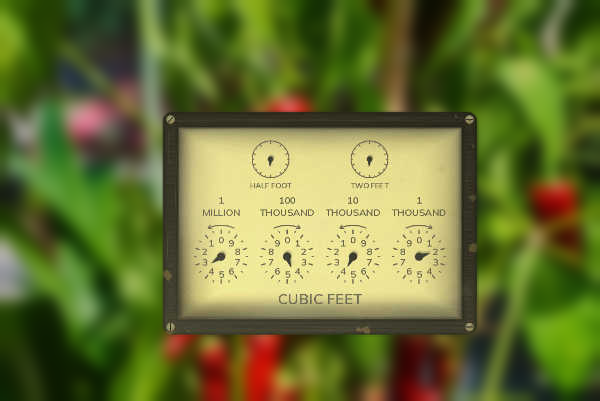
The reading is 344200 ft³
